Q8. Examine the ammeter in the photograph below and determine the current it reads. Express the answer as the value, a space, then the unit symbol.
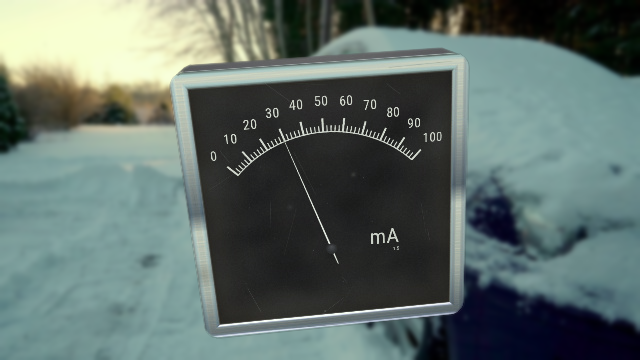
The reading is 30 mA
